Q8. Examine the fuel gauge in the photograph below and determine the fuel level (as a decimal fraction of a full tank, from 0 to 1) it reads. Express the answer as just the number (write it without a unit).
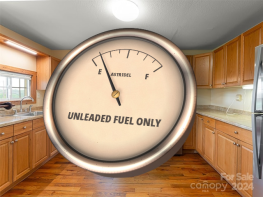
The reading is 0.125
